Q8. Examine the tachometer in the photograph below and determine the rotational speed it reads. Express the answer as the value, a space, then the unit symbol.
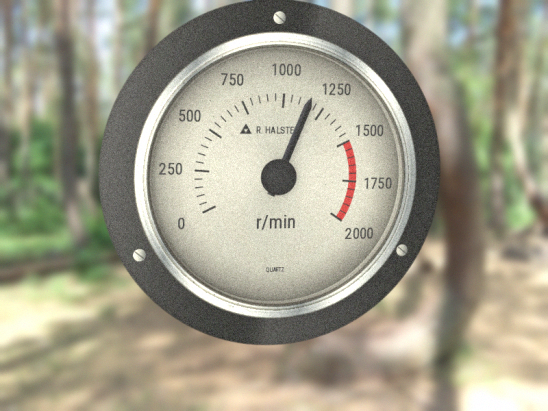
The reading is 1150 rpm
